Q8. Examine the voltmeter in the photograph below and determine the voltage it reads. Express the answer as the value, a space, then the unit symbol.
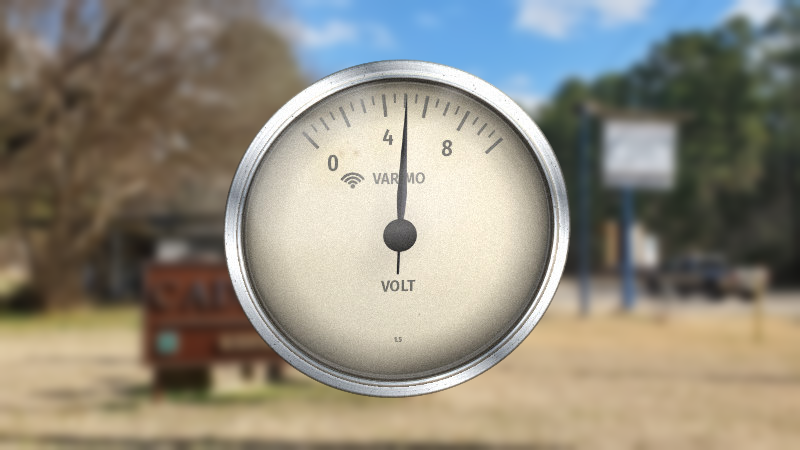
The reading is 5 V
